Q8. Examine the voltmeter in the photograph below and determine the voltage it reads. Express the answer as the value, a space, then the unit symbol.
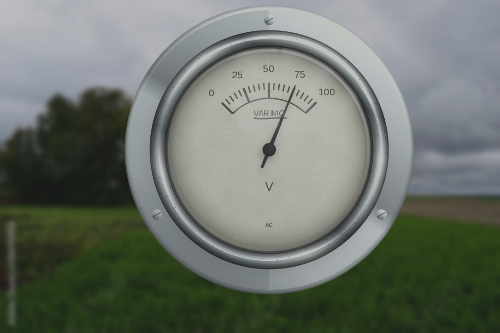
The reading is 75 V
